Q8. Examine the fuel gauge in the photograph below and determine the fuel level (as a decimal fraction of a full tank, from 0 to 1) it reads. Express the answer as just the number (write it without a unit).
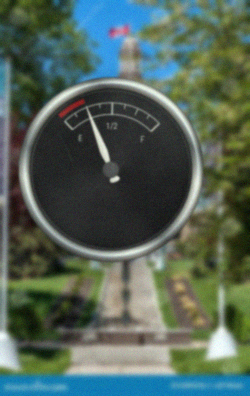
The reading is 0.25
